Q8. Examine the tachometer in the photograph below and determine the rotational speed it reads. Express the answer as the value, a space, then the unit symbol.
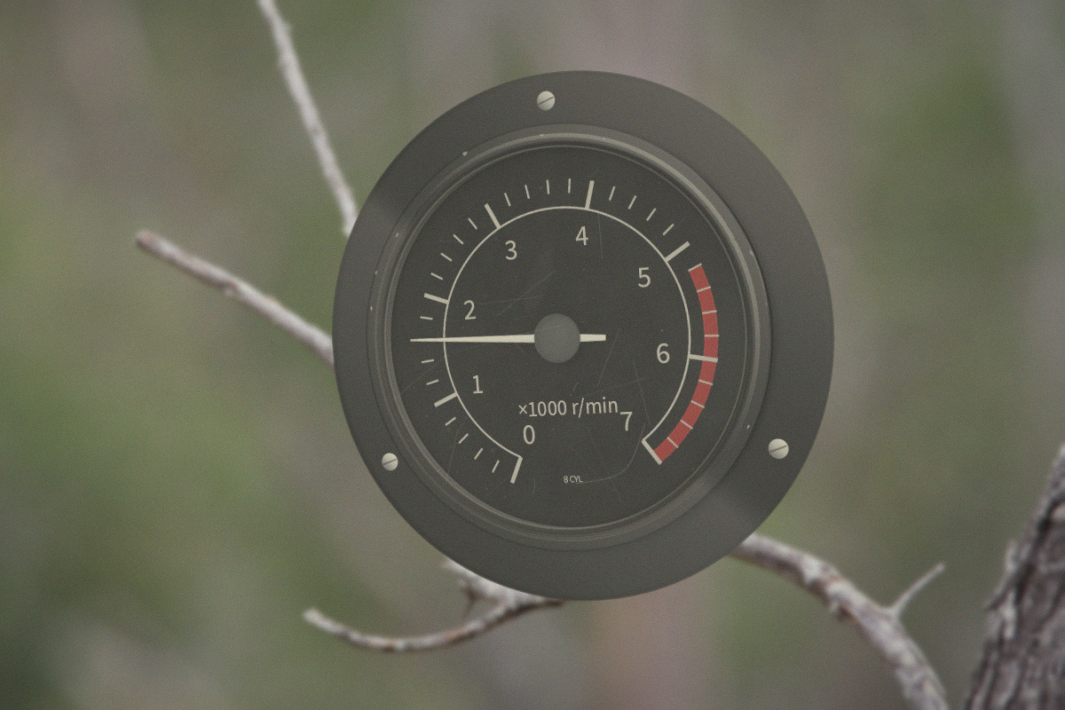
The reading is 1600 rpm
